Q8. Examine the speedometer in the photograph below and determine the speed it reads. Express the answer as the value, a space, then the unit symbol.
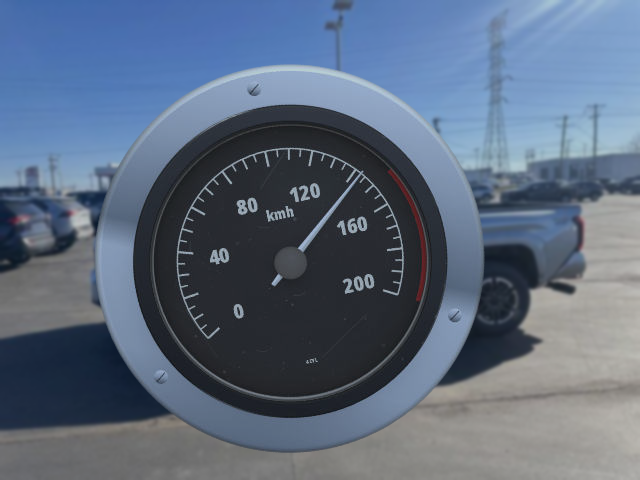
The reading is 142.5 km/h
